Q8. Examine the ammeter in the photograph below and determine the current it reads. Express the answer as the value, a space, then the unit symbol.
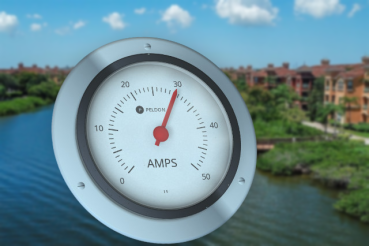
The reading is 30 A
